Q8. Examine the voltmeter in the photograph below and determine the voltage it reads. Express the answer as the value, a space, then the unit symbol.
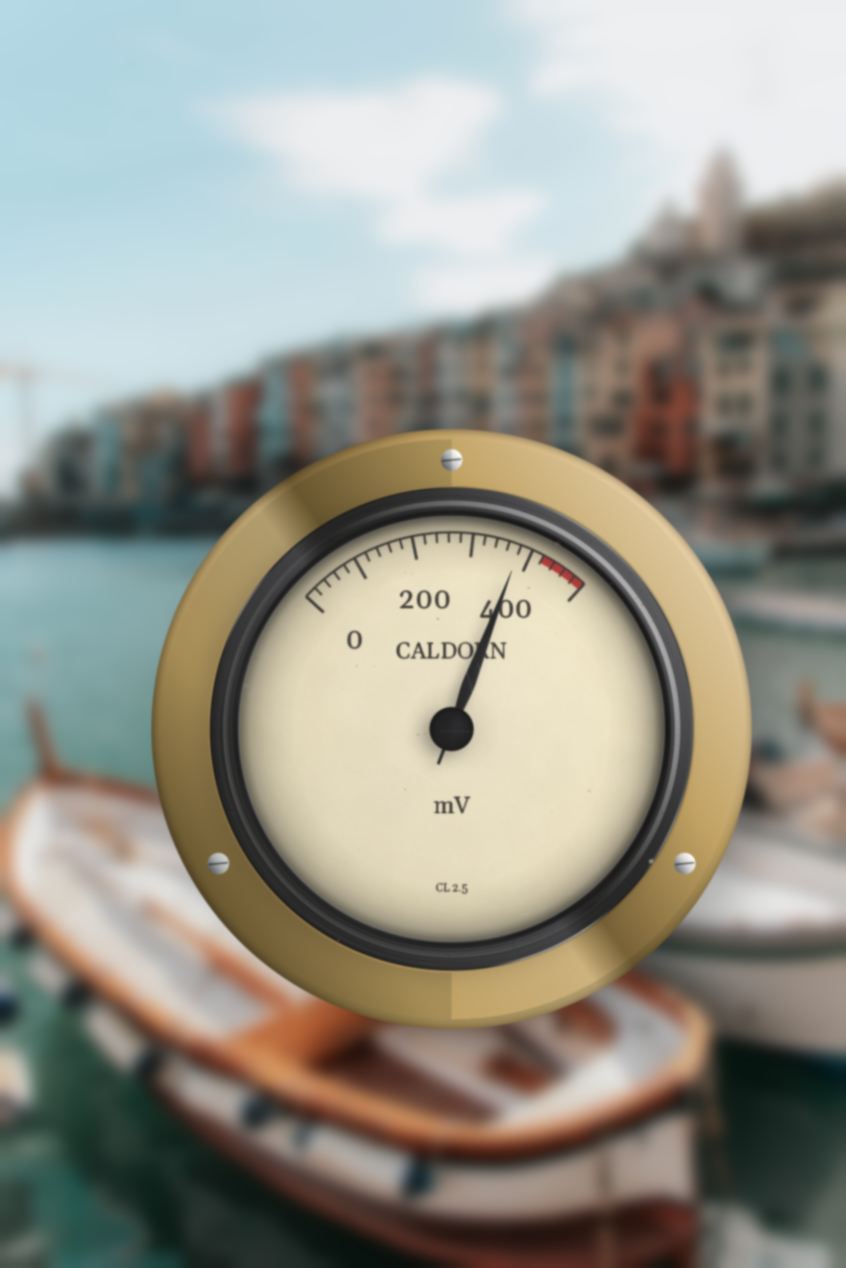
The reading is 380 mV
